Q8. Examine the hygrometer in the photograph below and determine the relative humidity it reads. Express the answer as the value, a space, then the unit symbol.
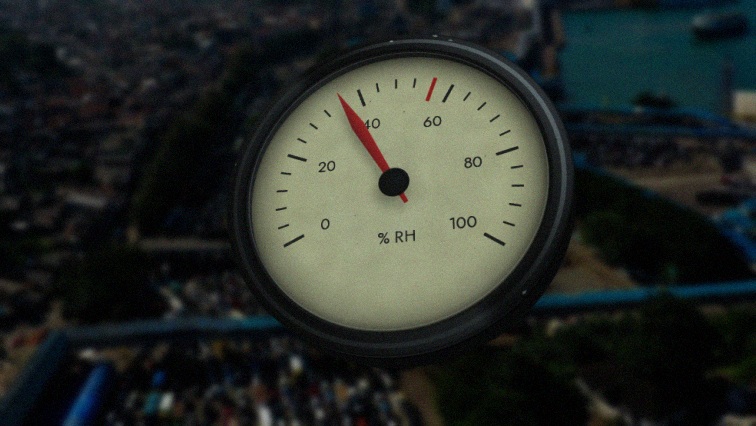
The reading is 36 %
